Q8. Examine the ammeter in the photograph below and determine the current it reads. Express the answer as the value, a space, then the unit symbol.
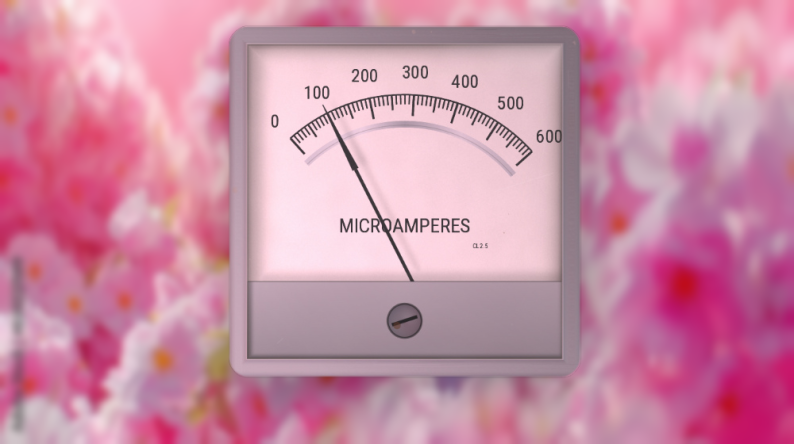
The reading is 100 µA
